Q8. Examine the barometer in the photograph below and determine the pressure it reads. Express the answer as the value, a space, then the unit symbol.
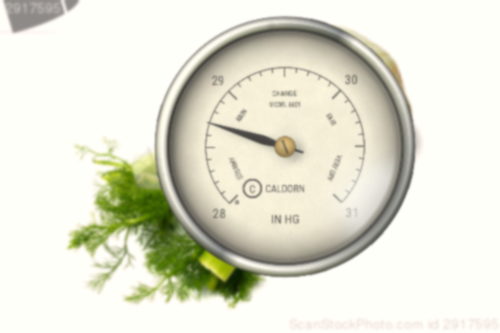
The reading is 28.7 inHg
